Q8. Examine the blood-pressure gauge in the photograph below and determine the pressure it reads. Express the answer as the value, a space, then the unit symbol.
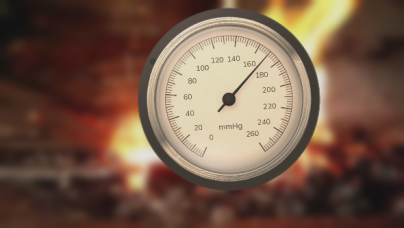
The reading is 170 mmHg
